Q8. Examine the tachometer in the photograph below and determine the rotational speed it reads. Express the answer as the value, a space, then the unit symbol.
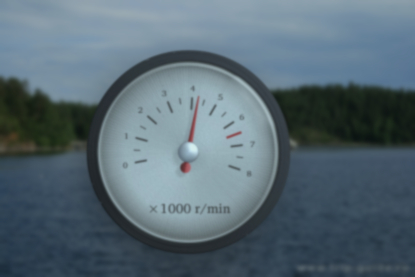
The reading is 4250 rpm
